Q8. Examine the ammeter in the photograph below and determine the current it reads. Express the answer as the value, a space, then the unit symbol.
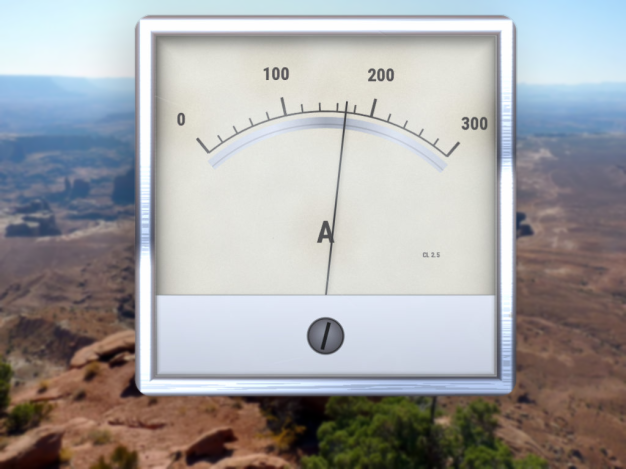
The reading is 170 A
